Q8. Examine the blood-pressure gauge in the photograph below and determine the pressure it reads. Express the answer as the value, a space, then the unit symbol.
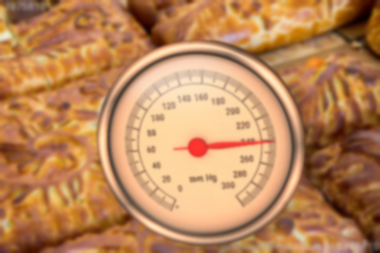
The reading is 240 mmHg
